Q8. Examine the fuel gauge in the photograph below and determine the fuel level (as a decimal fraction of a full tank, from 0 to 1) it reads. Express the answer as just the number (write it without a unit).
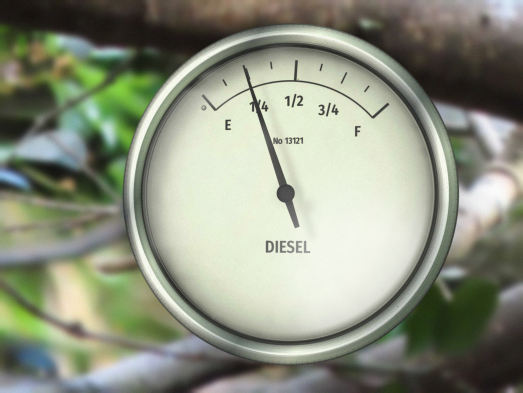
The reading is 0.25
